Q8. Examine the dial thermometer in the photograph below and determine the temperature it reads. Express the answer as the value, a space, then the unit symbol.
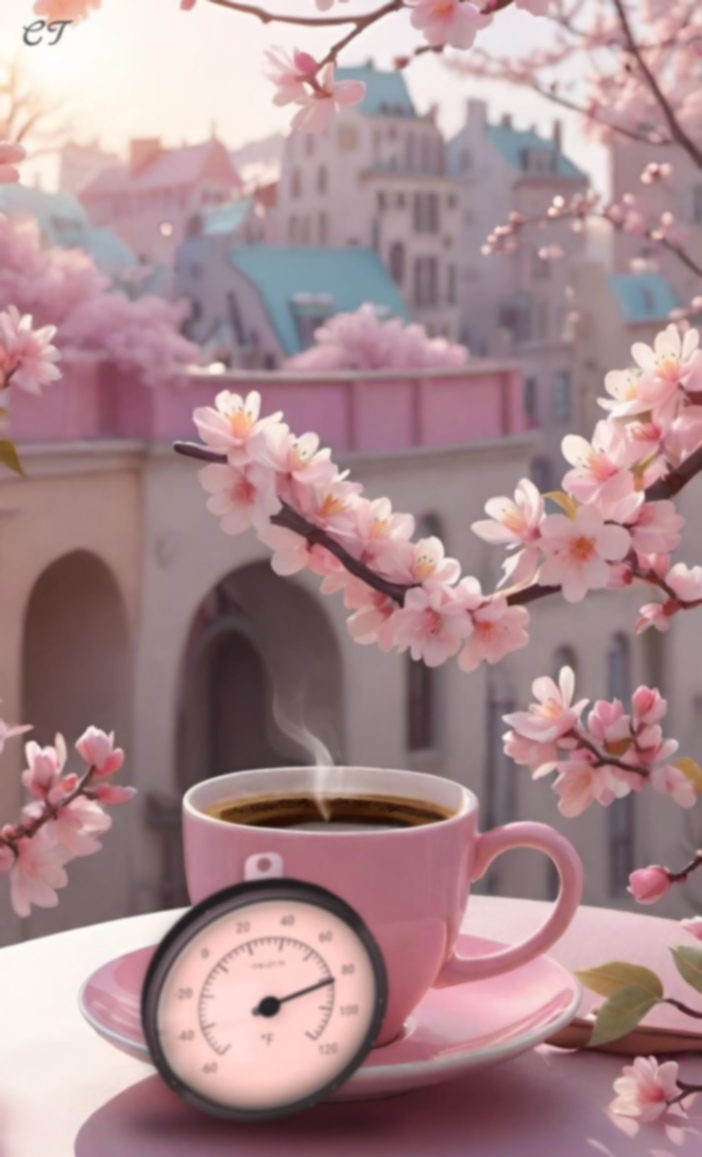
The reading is 80 °F
